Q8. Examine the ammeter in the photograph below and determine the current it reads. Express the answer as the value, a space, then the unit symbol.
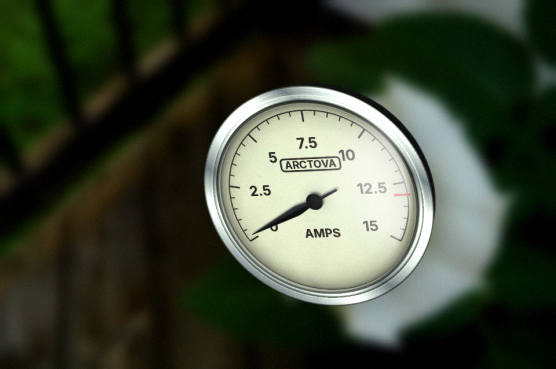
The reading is 0.25 A
